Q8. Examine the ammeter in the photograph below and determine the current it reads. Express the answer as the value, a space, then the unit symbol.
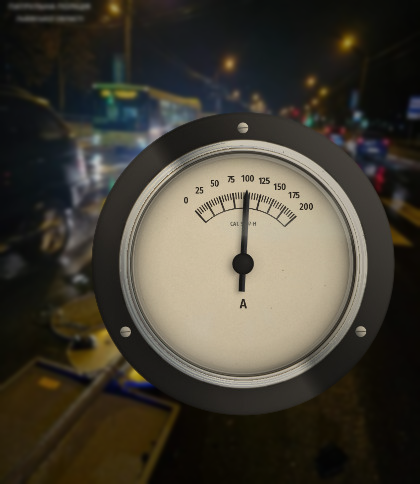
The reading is 100 A
